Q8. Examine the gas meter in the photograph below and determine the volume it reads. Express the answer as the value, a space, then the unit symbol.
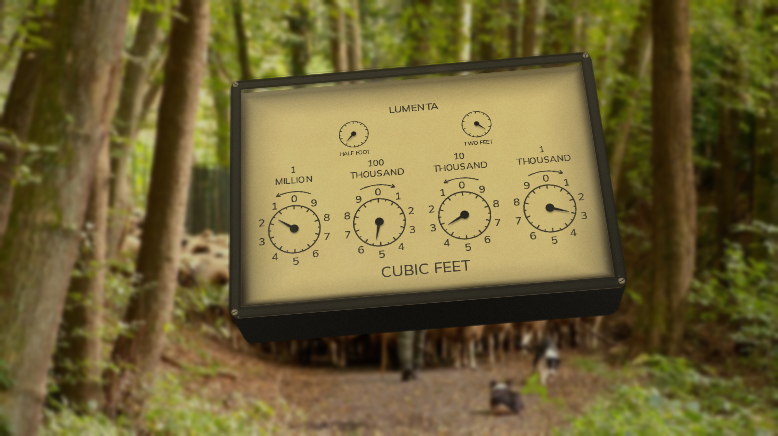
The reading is 153300 ft³
